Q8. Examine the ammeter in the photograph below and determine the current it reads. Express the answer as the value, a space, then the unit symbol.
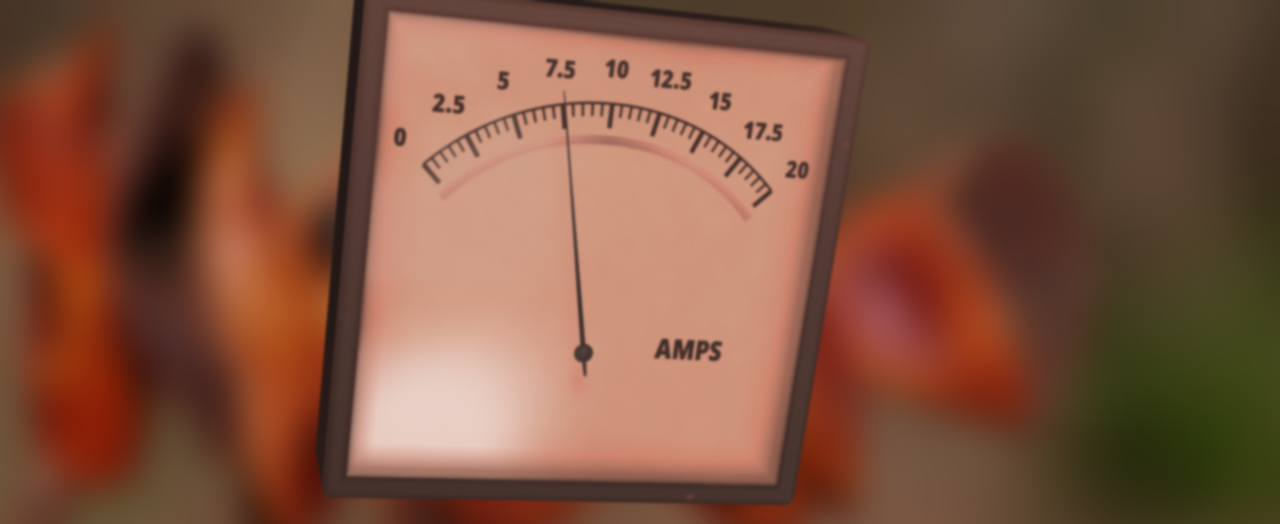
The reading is 7.5 A
